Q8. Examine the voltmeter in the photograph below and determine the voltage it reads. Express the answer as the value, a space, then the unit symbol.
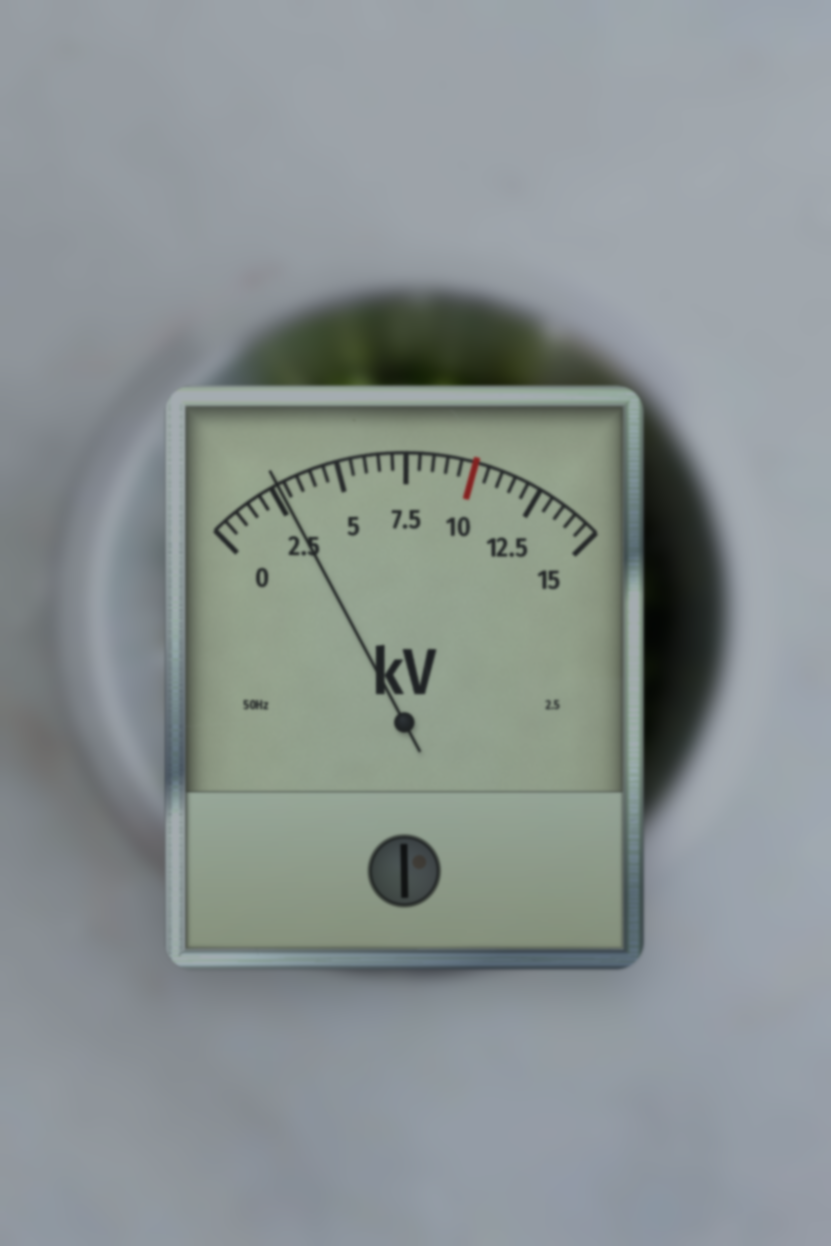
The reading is 2.75 kV
